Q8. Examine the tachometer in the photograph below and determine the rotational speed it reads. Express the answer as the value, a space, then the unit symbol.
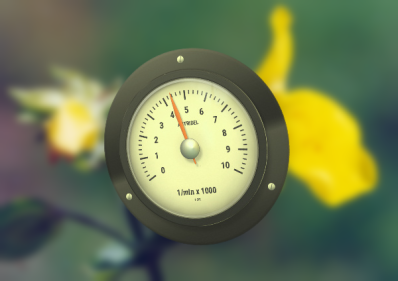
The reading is 4400 rpm
